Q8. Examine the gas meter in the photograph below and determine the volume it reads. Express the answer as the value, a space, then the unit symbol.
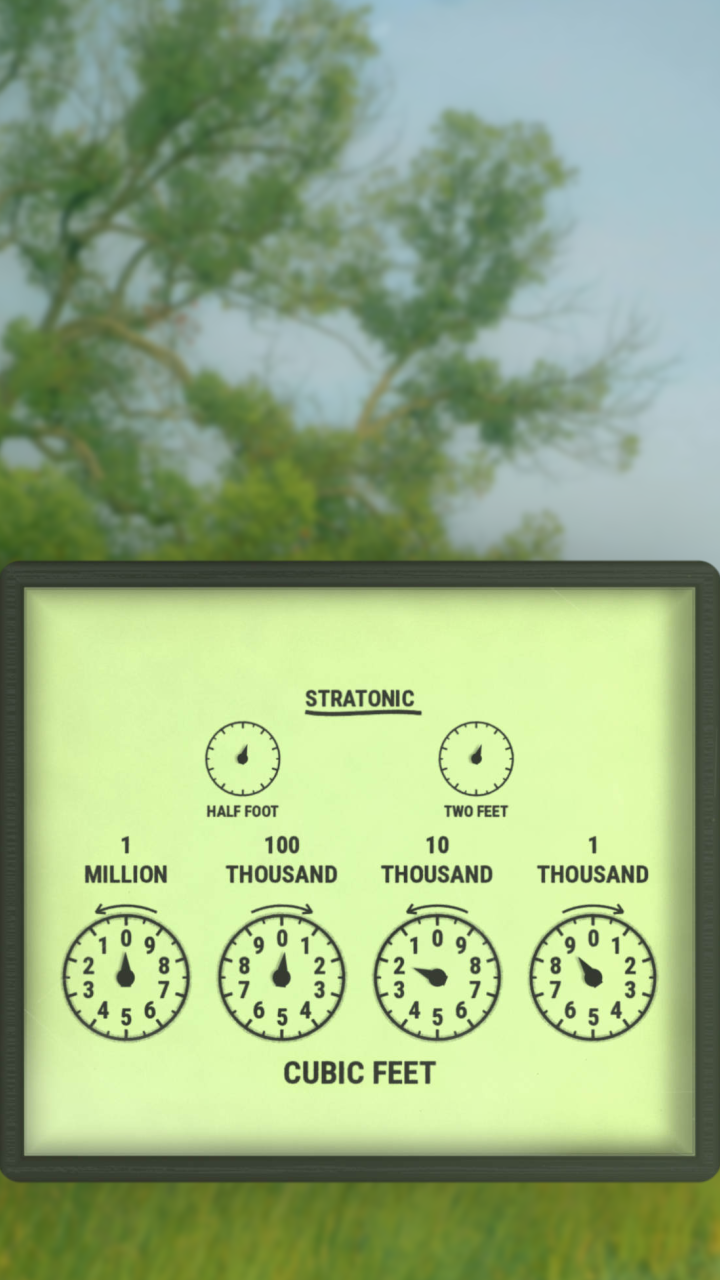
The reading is 1900 ft³
